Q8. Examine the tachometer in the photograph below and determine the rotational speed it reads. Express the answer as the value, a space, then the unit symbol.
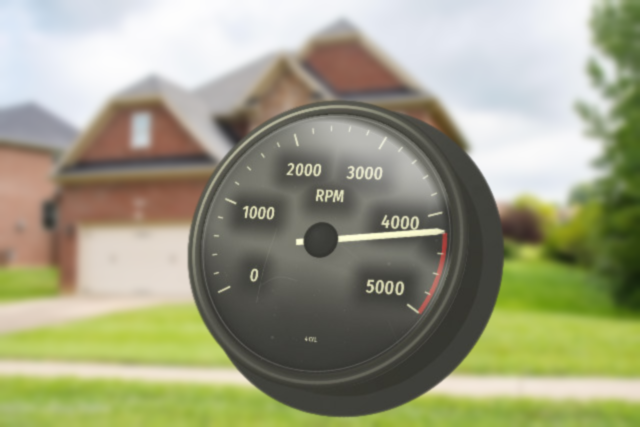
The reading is 4200 rpm
